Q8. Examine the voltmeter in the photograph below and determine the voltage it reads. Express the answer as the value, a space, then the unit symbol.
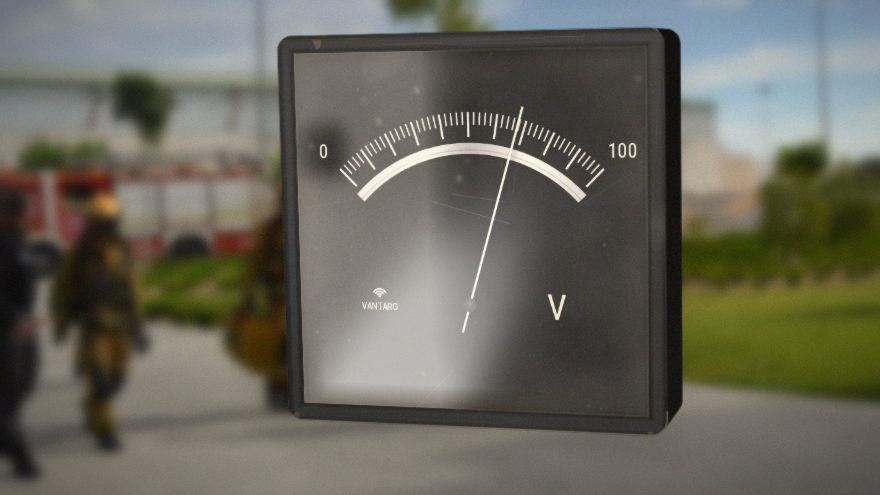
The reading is 68 V
